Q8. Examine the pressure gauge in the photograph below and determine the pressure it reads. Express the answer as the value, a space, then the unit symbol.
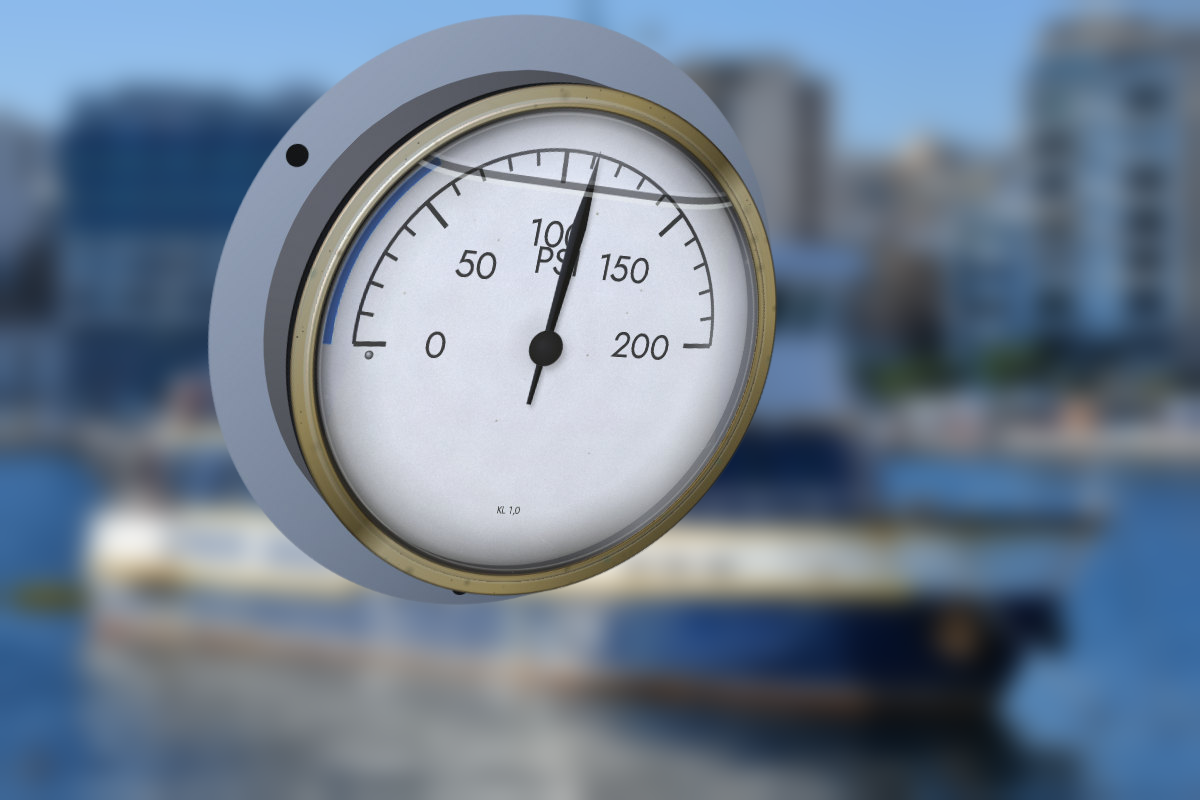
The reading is 110 psi
